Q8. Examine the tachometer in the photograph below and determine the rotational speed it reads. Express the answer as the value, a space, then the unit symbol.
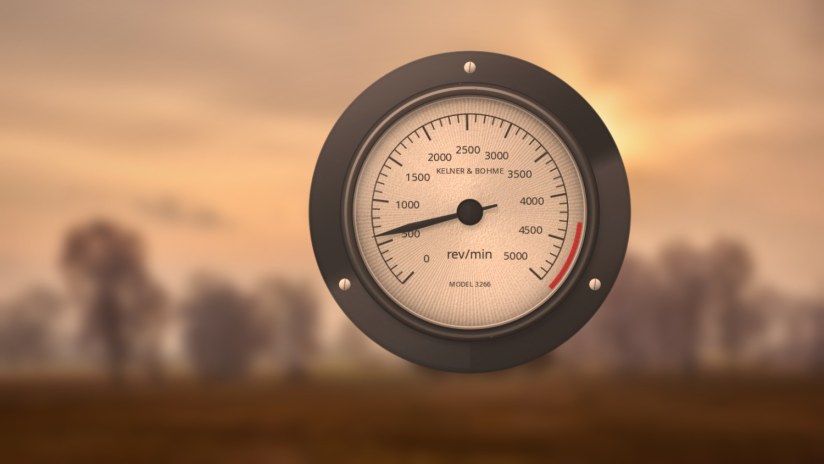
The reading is 600 rpm
